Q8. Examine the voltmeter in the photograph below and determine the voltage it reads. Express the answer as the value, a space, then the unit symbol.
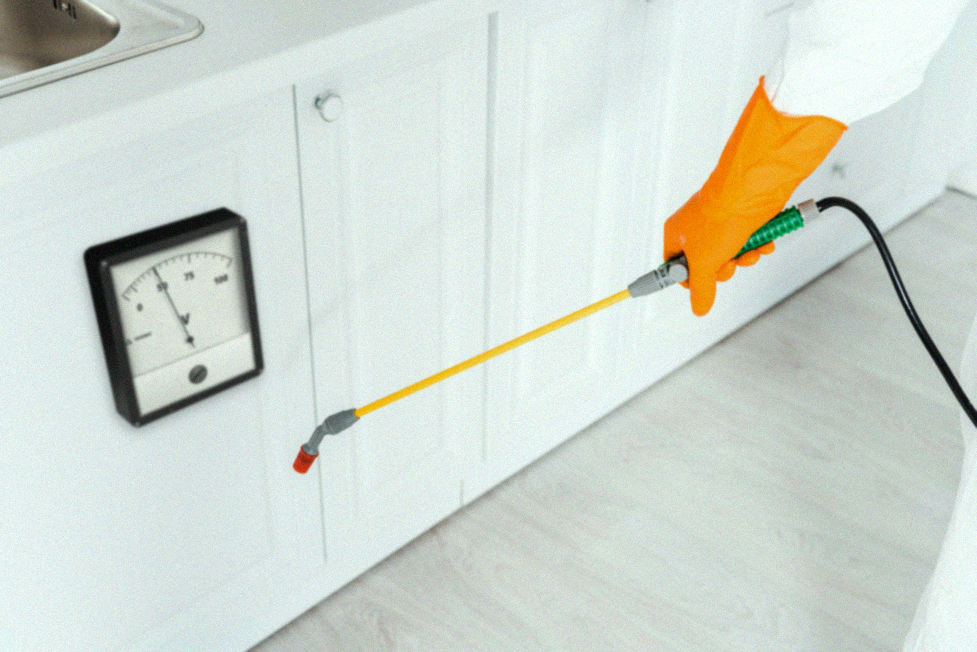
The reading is 50 V
